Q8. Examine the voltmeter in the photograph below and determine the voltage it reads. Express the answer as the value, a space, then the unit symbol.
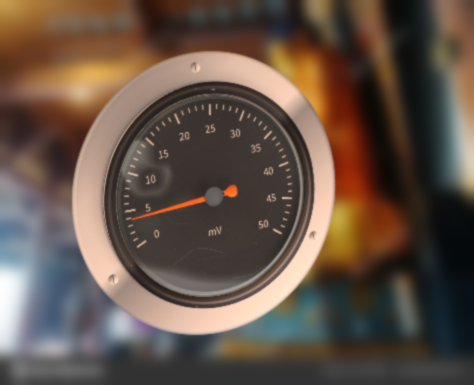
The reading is 4 mV
